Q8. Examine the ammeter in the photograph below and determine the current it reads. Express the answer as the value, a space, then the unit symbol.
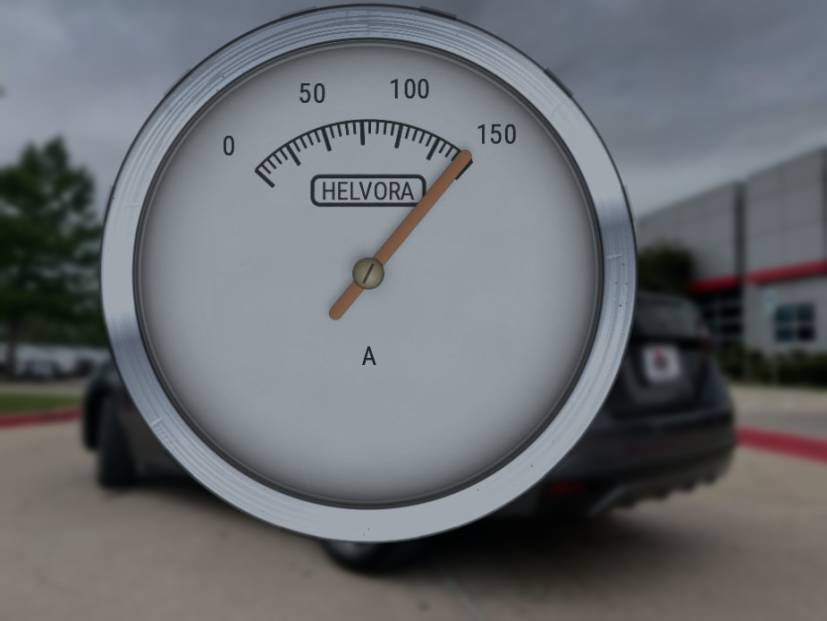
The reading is 145 A
